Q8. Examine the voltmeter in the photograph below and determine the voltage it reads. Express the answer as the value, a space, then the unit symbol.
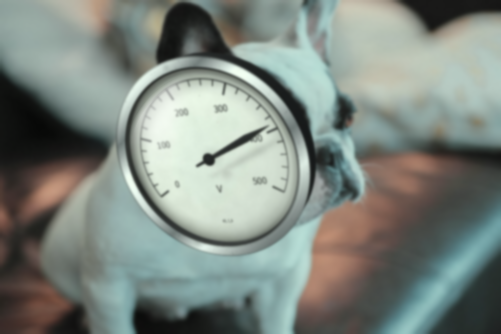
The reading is 390 V
